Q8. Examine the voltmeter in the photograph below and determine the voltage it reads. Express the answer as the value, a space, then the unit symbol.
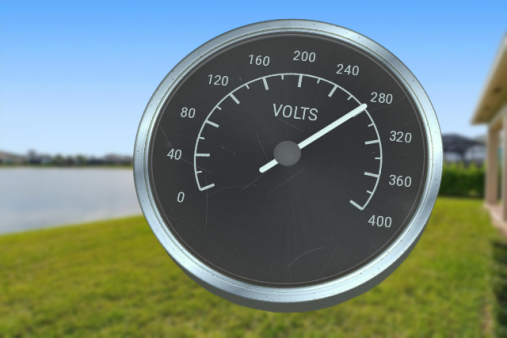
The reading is 280 V
